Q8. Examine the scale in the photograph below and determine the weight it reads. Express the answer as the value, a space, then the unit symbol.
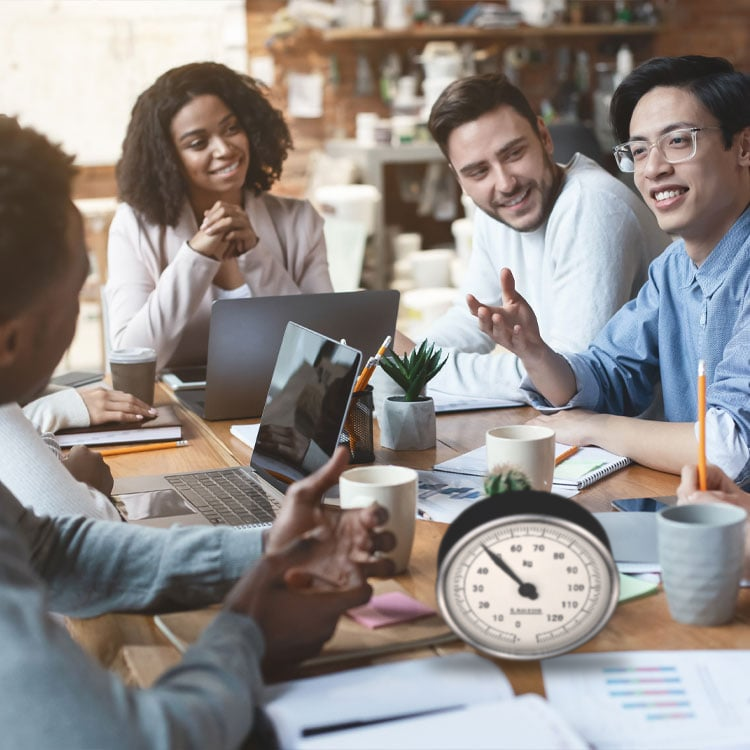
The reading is 50 kg
